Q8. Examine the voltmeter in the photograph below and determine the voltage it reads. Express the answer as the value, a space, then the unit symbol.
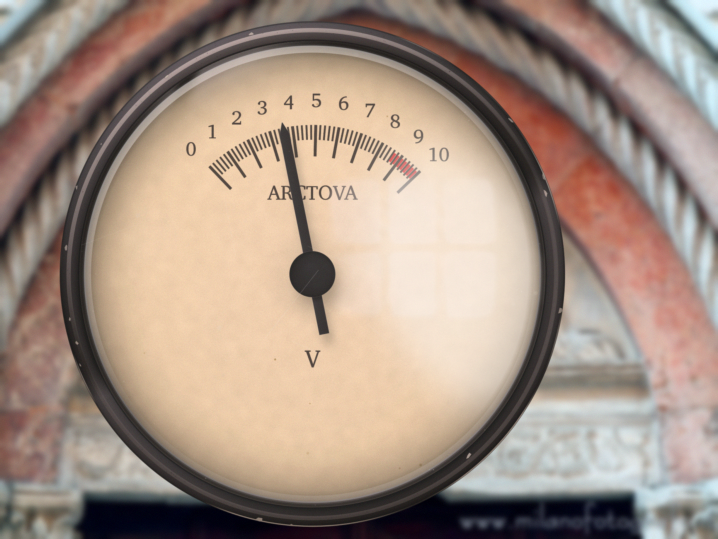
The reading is 3.6 V
